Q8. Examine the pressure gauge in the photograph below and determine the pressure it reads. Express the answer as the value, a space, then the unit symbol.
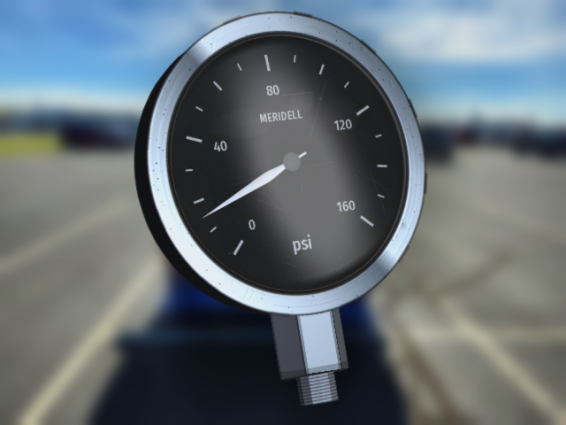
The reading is 15 psi
